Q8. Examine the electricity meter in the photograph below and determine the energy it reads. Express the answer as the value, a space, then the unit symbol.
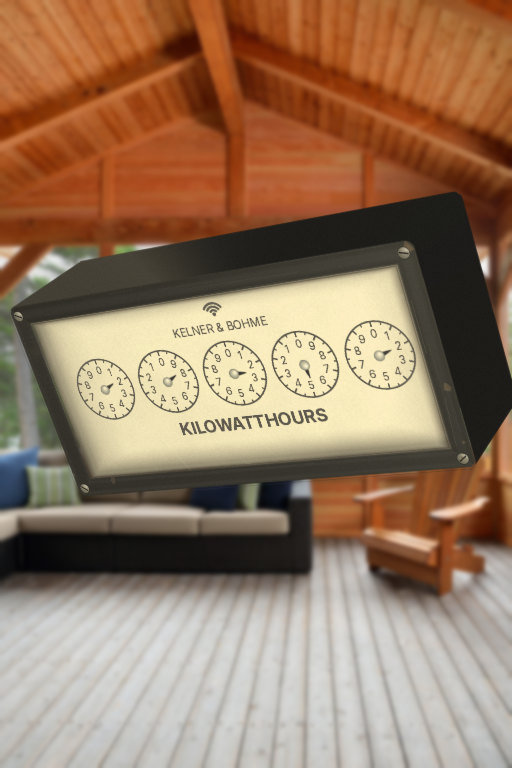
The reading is 18252 kWh
